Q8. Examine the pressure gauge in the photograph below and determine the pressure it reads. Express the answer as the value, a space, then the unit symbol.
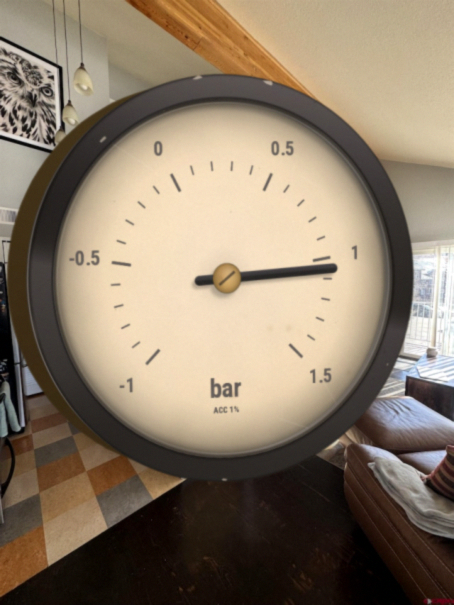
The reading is 1.05 bar
